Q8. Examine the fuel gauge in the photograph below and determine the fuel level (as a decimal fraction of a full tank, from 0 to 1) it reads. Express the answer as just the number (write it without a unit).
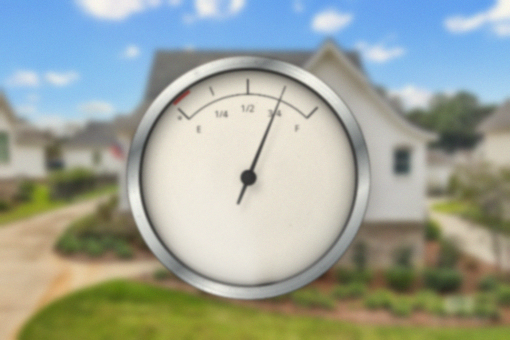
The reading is 0.75
